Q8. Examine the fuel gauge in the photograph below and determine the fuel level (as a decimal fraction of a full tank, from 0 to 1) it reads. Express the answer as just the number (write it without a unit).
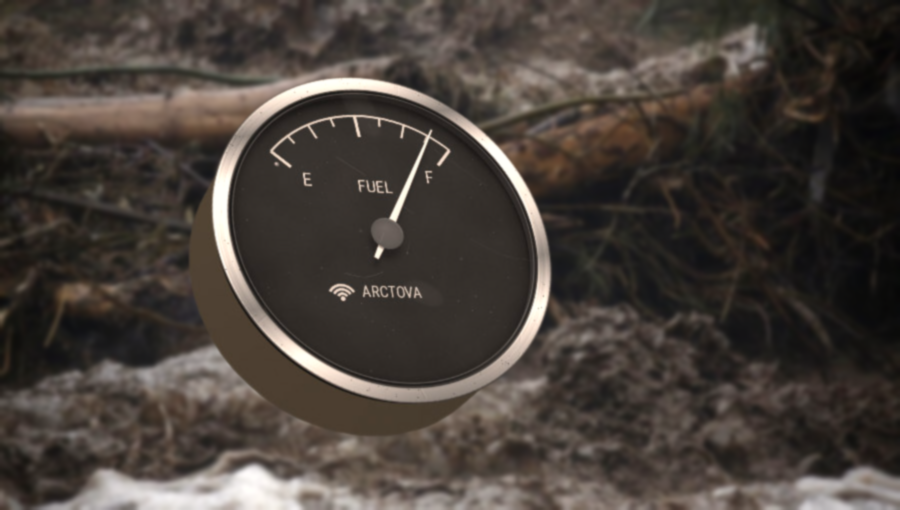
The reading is 0.875
